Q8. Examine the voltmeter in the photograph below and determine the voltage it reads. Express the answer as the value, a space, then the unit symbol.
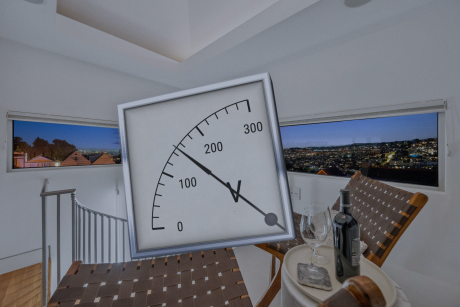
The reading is 150 V
